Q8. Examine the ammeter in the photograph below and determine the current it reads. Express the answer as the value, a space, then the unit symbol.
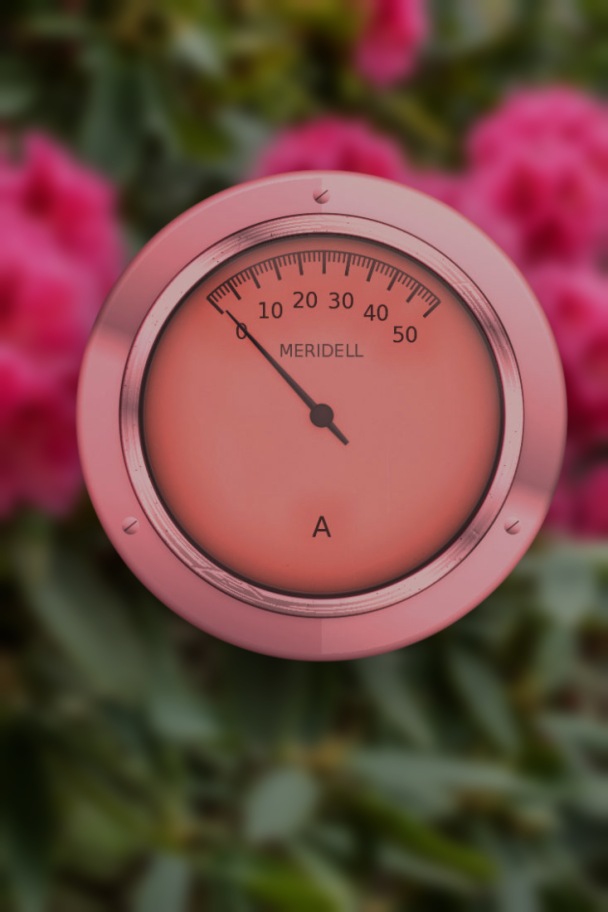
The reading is 1 A
